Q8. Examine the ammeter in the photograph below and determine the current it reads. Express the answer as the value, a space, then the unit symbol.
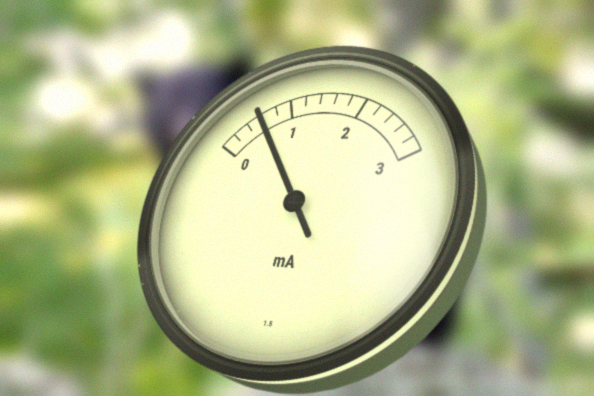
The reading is 0.6 mA
